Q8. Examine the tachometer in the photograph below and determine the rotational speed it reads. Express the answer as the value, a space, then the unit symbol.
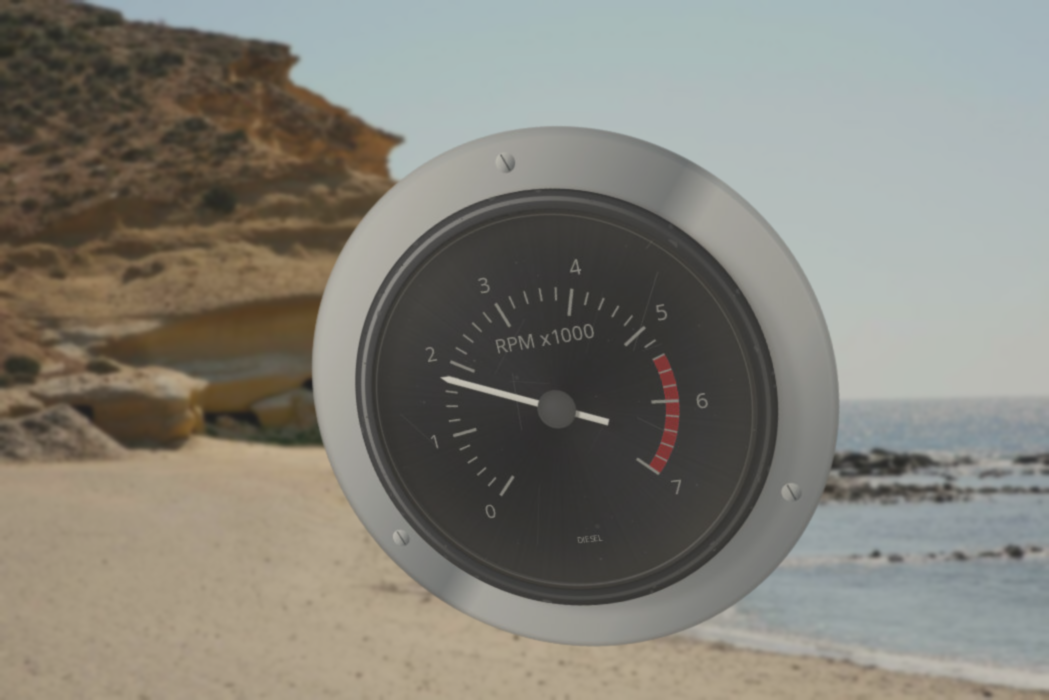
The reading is 1800 rpm
